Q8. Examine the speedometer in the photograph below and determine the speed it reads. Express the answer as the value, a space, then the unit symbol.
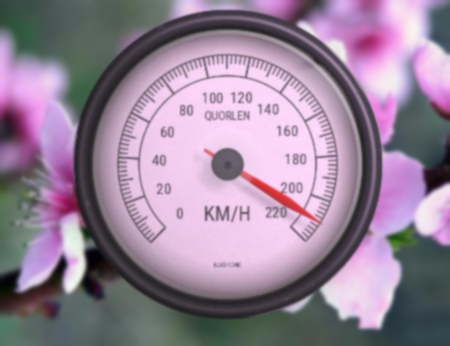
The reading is 210 km/h
